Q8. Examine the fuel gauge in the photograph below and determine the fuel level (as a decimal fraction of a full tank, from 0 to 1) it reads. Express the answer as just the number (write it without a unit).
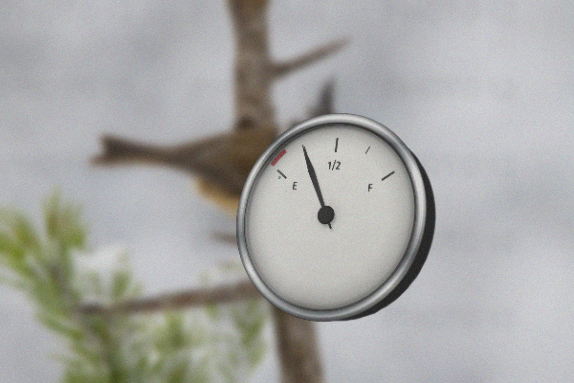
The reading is 0.25
